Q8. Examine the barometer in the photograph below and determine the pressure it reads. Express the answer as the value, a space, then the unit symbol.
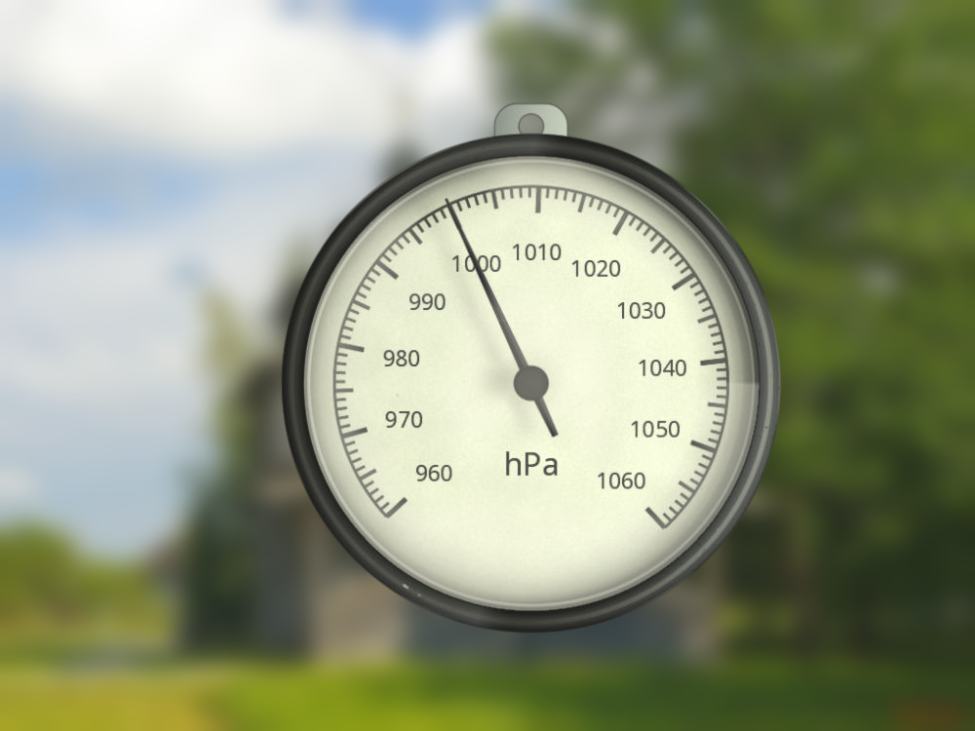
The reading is 1000 hPa
